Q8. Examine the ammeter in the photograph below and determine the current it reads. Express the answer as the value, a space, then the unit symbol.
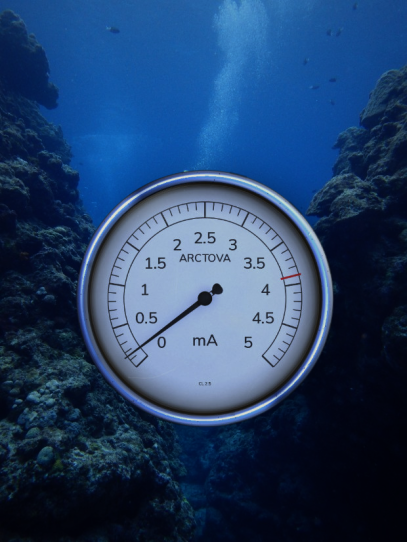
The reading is 0.15 mA
